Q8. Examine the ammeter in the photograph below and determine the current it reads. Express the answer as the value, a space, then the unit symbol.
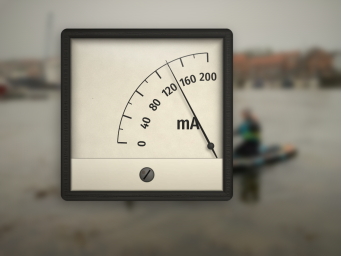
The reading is 140 mA
